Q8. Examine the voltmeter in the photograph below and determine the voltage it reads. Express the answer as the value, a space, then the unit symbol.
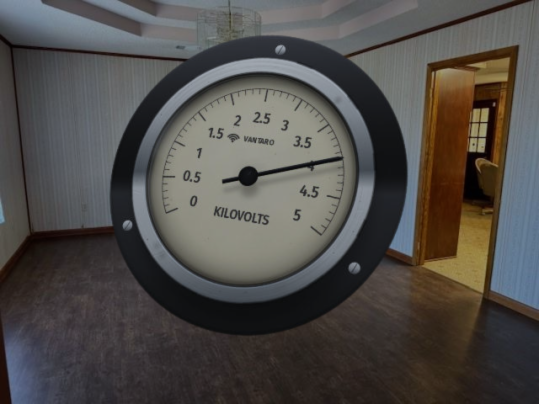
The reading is 4 kV
